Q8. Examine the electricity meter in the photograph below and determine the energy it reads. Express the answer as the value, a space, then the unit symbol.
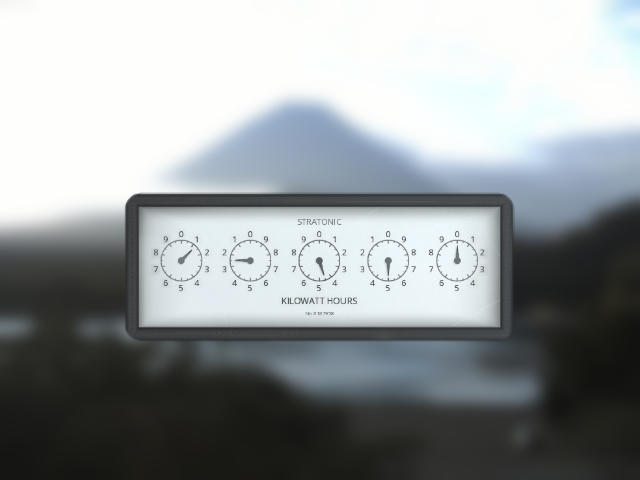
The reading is 12450 kWh
